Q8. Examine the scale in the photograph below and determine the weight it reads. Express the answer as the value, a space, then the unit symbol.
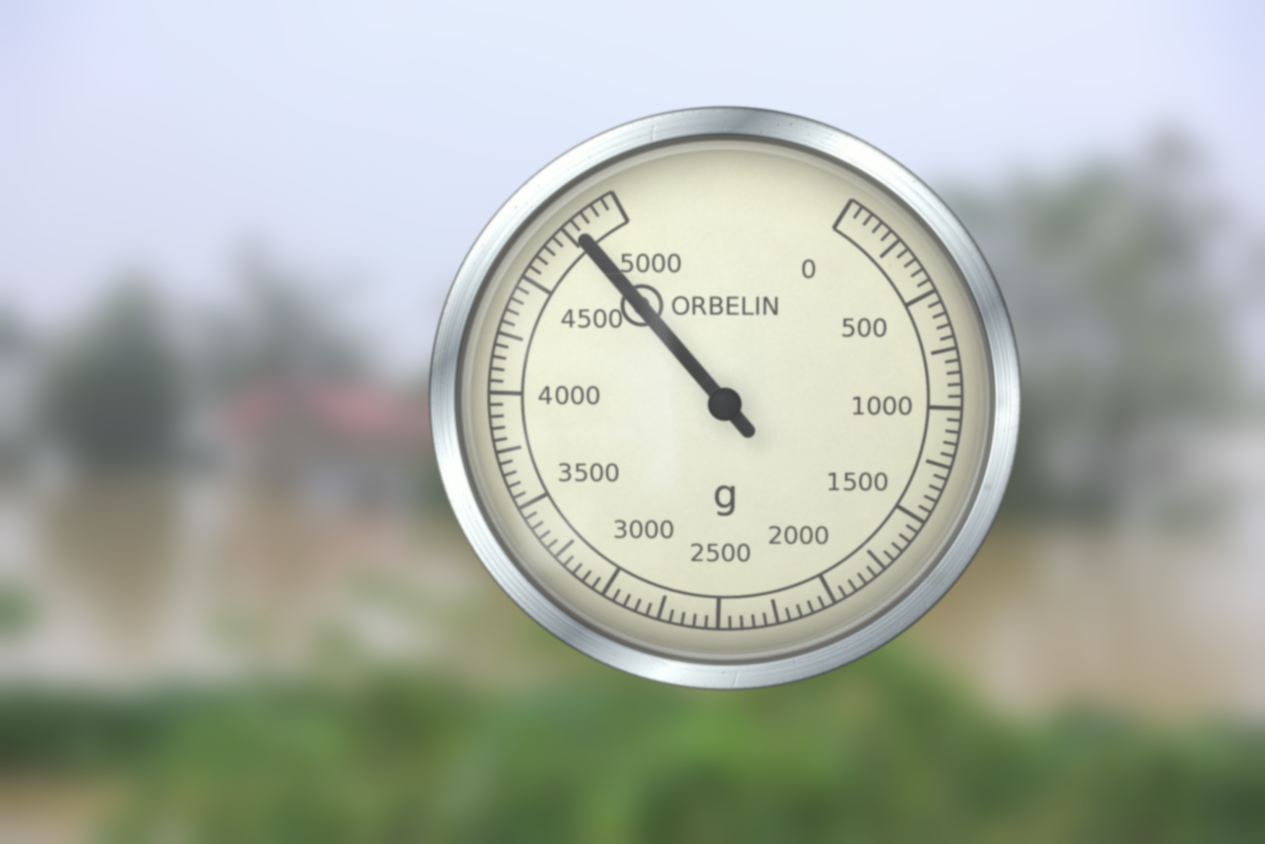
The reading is 4800 g
